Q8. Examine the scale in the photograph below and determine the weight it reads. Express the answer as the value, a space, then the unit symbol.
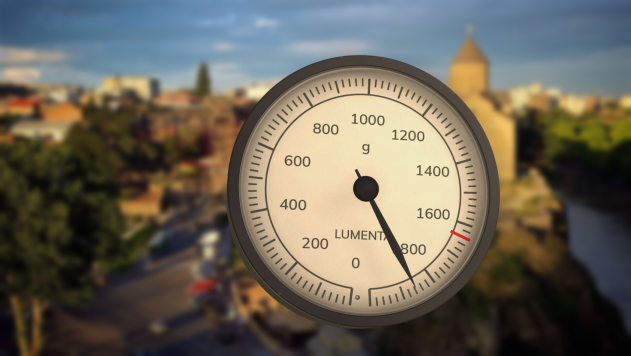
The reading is 1860 g
